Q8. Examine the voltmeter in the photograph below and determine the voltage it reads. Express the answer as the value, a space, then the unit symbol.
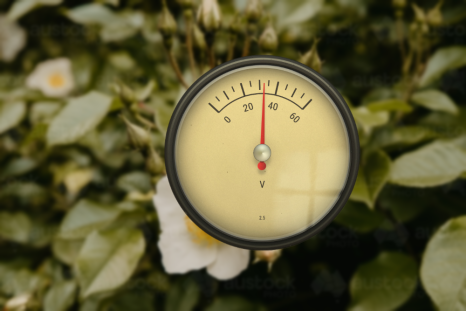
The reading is 32.5 V
